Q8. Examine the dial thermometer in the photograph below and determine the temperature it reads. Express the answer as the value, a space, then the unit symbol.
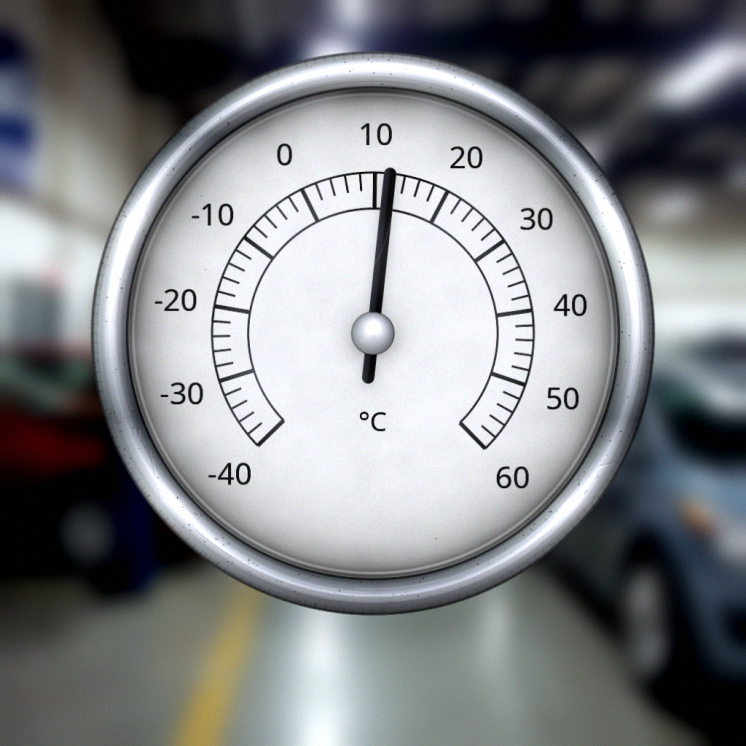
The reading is 12 °C
